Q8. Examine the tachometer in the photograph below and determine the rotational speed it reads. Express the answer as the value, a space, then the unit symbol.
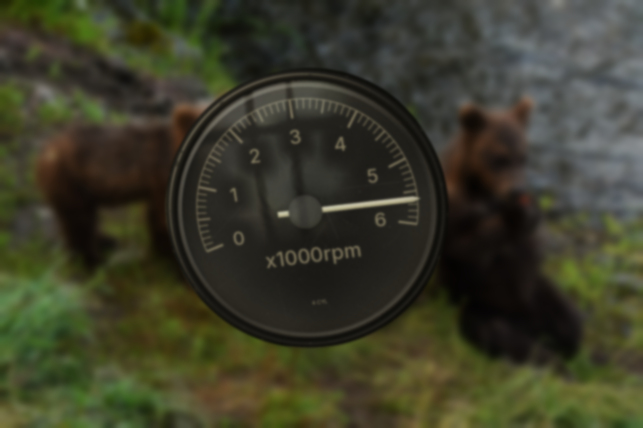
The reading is 5600 rpm
